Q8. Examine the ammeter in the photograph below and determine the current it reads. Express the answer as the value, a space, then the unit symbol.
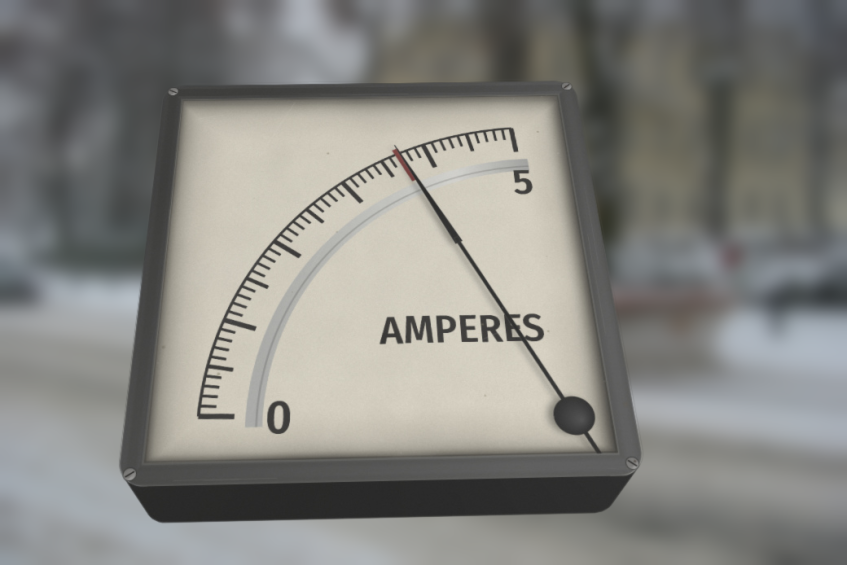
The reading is 3.7 A
